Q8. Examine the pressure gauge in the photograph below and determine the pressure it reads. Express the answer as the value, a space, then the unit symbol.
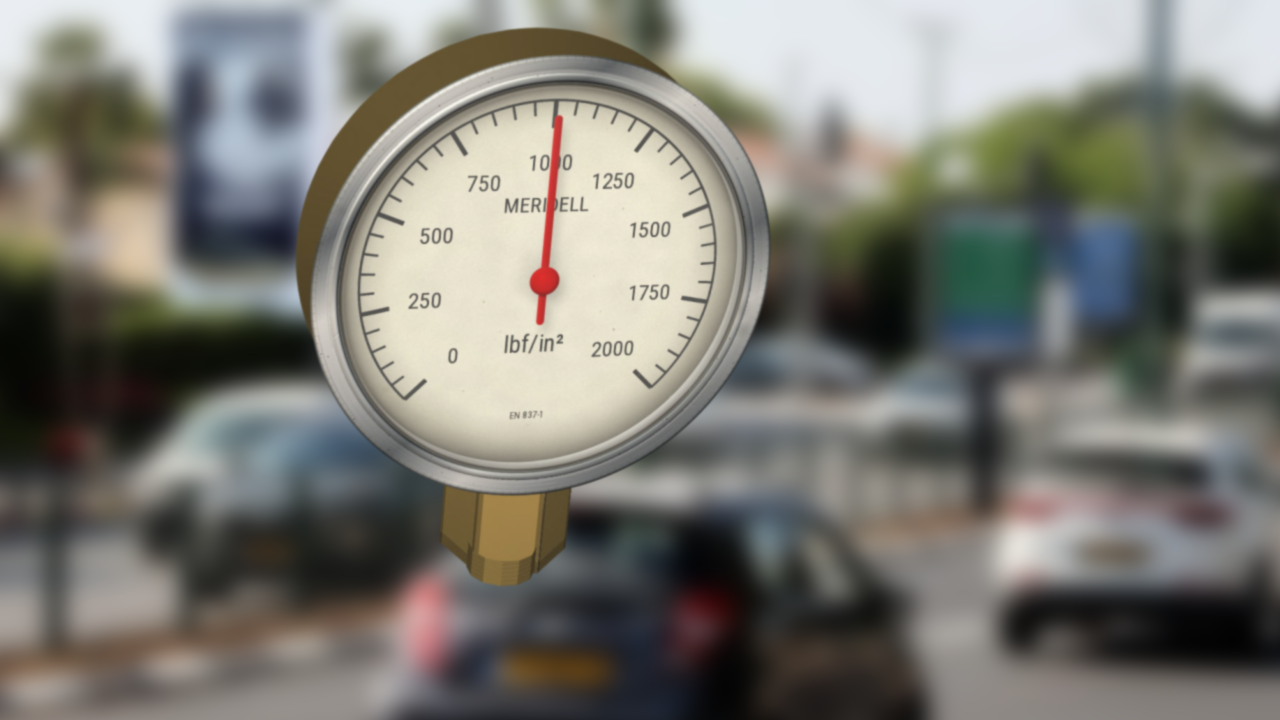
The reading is 1000 psi
